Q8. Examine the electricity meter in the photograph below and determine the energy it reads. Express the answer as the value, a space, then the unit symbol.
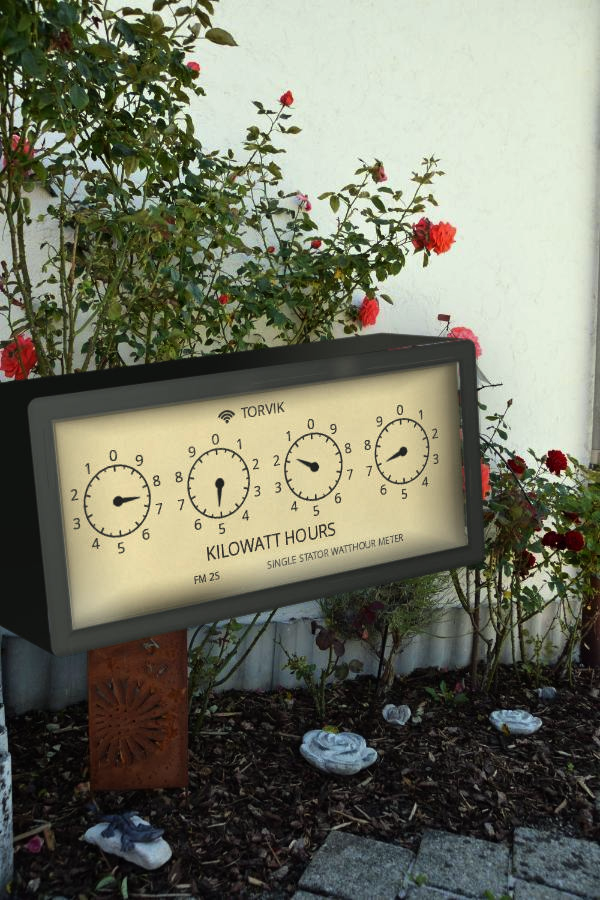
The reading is 7517 kWh
